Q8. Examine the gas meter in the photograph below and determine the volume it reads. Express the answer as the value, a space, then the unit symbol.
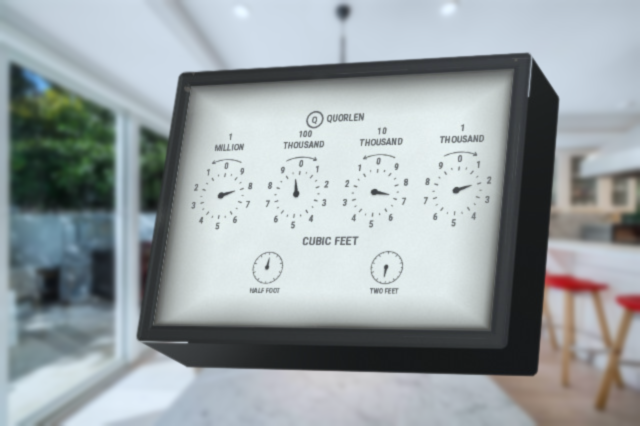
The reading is 797200 ft³
